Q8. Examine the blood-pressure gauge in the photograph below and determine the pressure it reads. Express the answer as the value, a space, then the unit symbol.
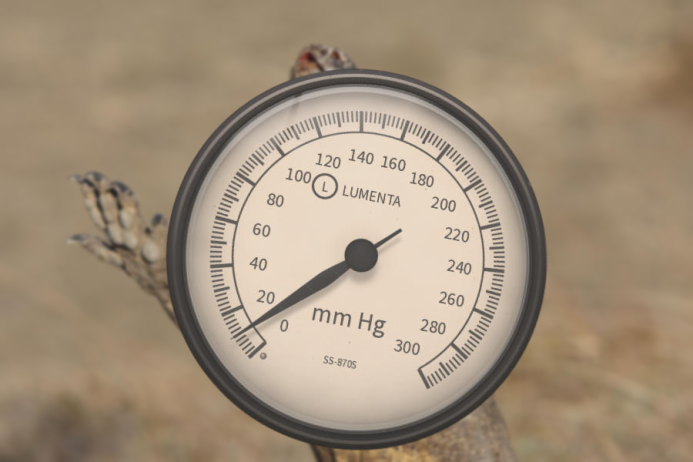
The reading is 10 mmHg
